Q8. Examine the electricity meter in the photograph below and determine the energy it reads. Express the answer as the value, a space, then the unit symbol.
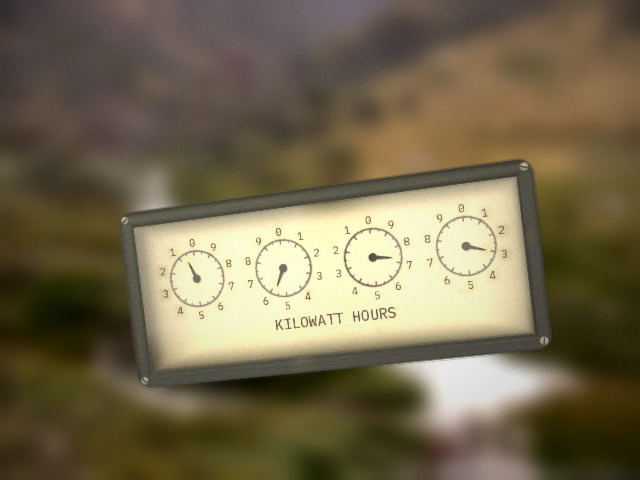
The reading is 573 kWh
